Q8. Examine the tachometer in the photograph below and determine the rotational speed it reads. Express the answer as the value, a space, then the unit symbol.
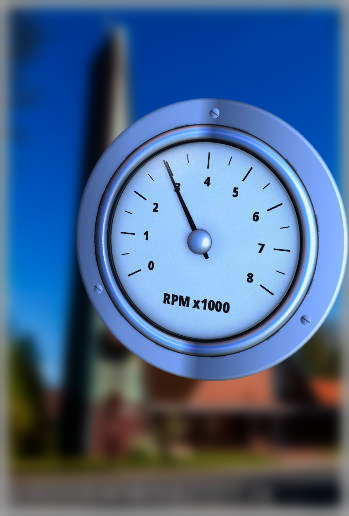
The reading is 3000 rpm
